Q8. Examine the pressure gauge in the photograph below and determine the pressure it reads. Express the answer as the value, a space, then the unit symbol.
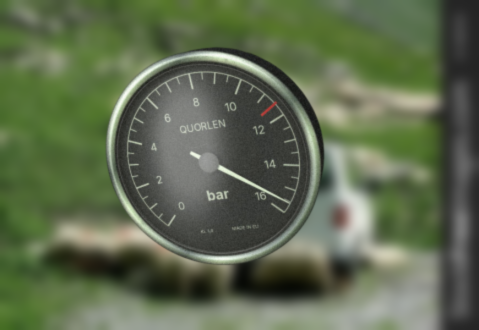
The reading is 15.5 bar
